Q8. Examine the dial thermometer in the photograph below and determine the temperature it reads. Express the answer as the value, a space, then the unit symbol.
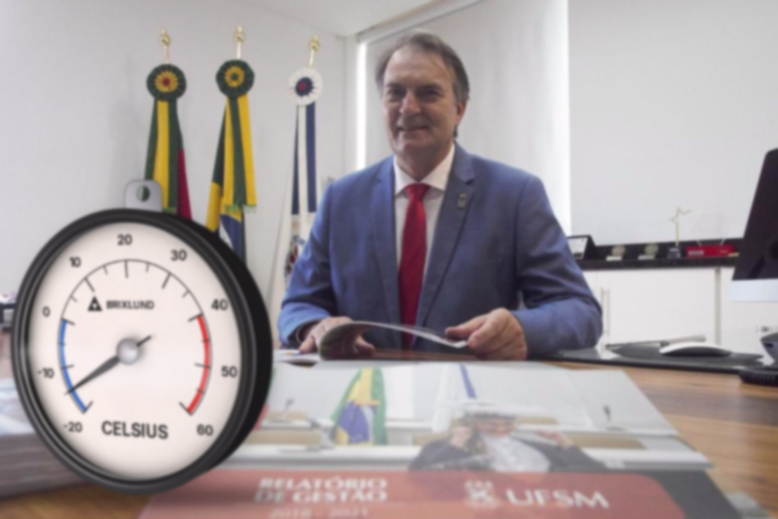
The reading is -15 °C
